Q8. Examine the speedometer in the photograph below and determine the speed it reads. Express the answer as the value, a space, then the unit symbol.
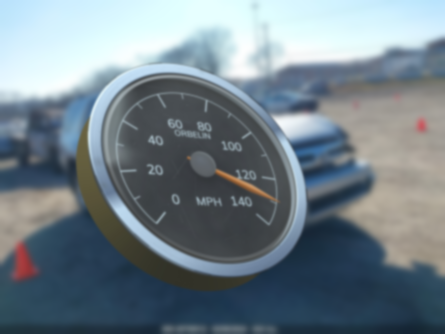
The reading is 130 mph
